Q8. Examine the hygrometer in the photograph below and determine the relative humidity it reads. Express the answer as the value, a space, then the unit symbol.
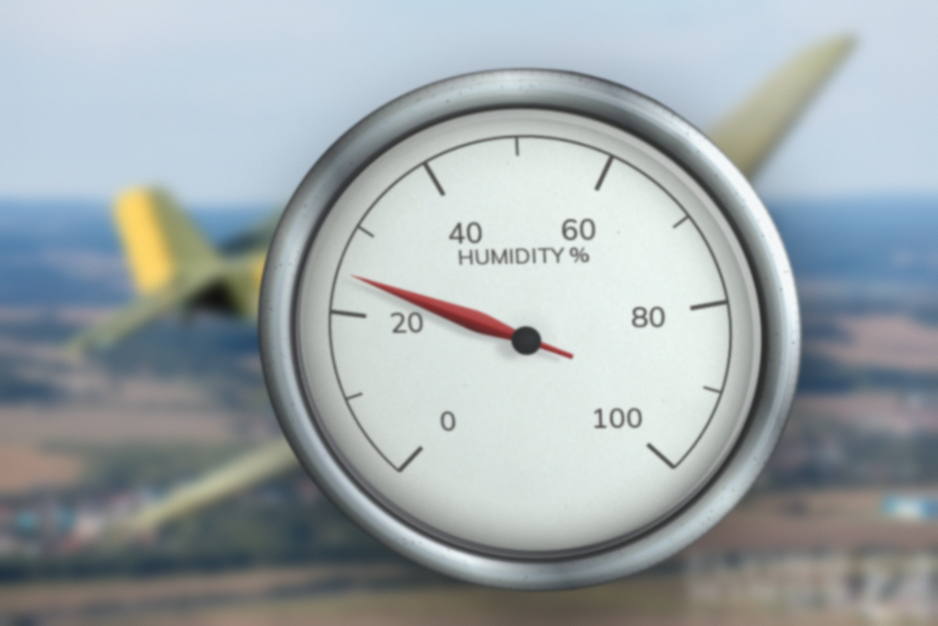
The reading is 25 %
